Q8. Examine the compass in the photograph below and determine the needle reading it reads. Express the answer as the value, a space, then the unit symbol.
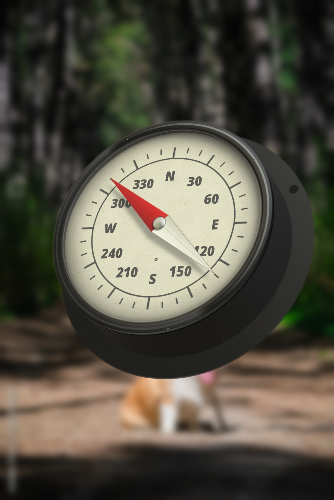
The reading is 310 °
